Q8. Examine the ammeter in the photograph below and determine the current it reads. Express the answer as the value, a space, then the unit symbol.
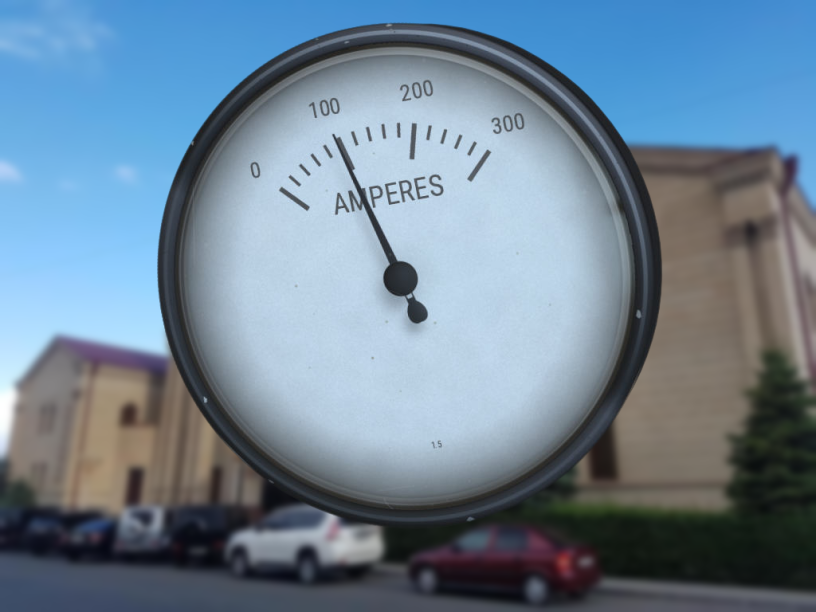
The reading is 100 A
